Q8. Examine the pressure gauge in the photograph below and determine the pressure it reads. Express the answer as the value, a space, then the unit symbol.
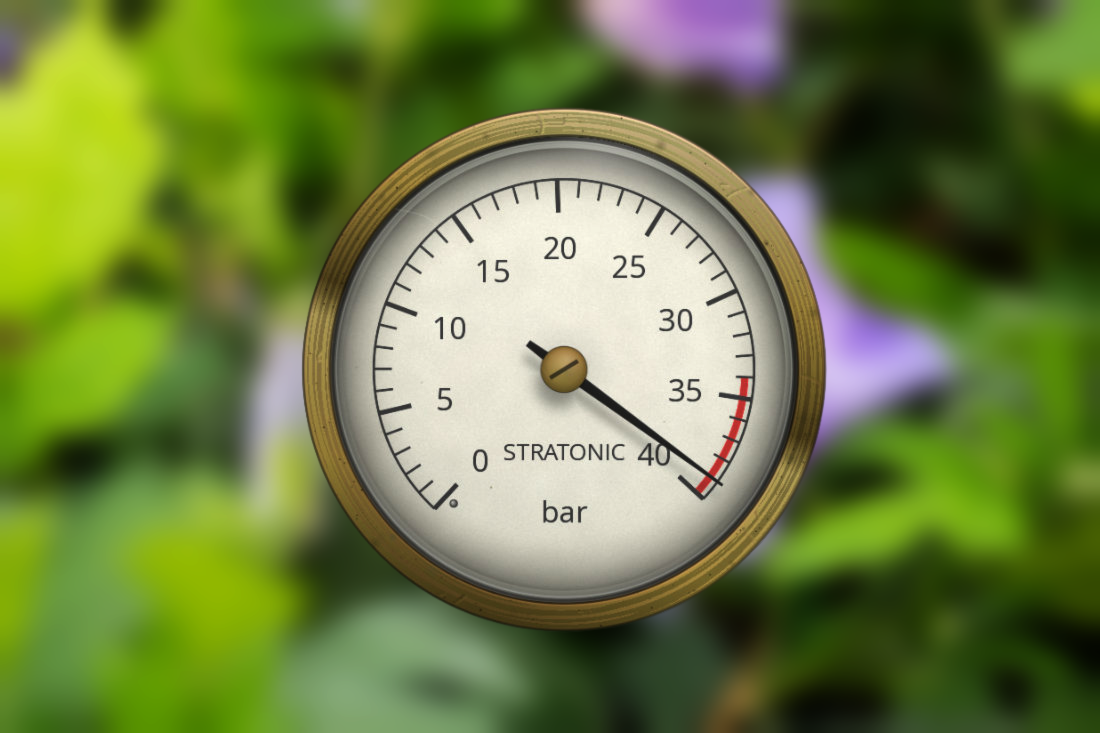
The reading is 39 bar
